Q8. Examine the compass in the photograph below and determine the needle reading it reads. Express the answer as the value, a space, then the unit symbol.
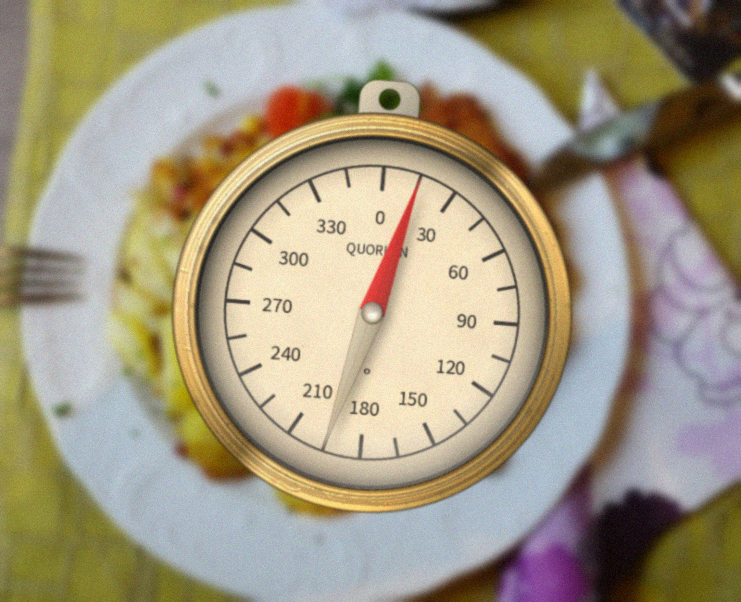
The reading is 15 °
